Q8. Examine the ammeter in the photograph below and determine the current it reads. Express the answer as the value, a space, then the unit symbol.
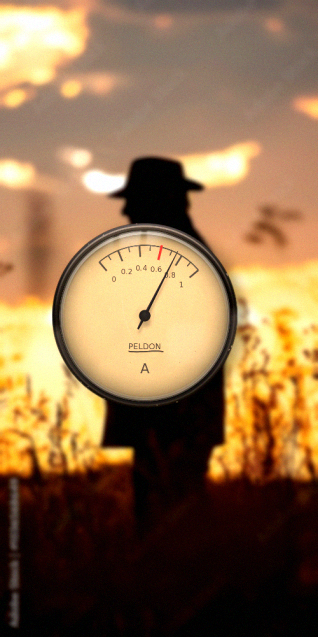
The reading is 0.75 A
